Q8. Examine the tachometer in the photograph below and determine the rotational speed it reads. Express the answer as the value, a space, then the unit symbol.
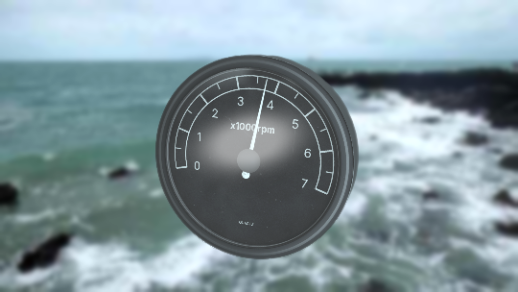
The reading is 3750 rpm
